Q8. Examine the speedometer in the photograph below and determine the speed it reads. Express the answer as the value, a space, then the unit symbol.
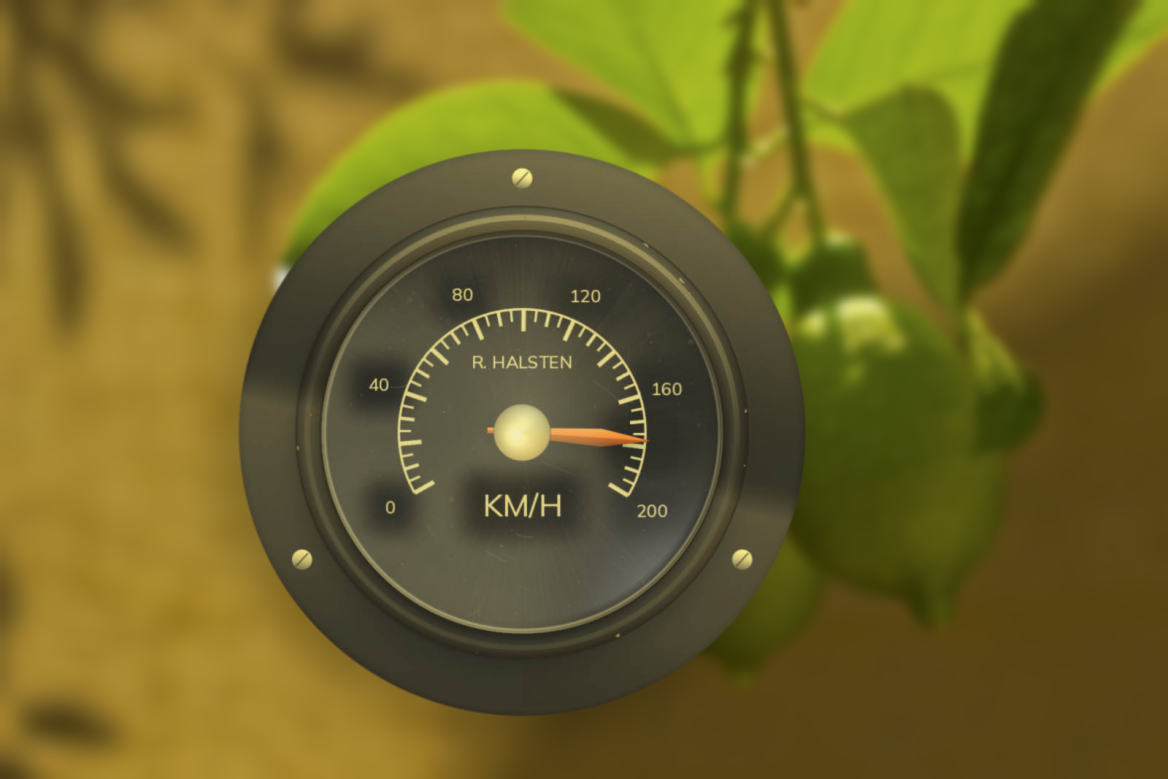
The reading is 177.5 km/h
